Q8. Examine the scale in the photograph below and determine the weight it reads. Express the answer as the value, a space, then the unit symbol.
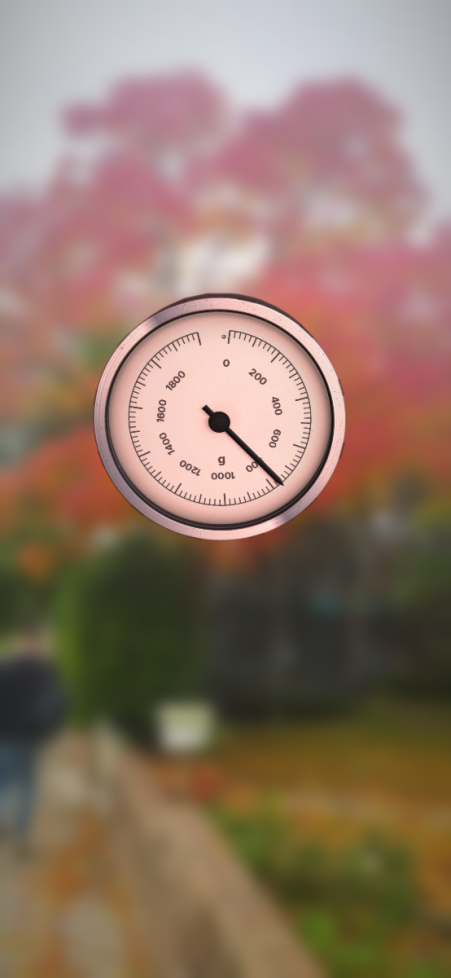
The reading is 760 g
